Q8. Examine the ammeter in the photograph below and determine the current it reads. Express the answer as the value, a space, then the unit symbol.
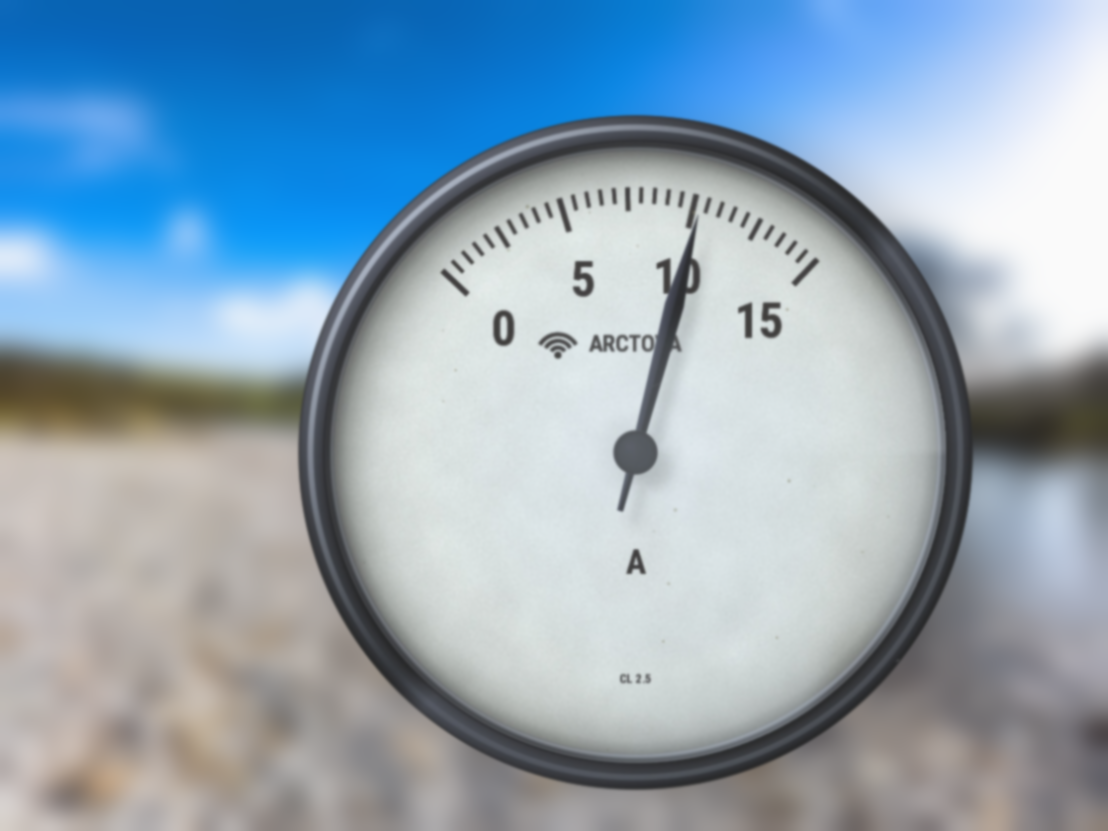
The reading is 10.25 A
